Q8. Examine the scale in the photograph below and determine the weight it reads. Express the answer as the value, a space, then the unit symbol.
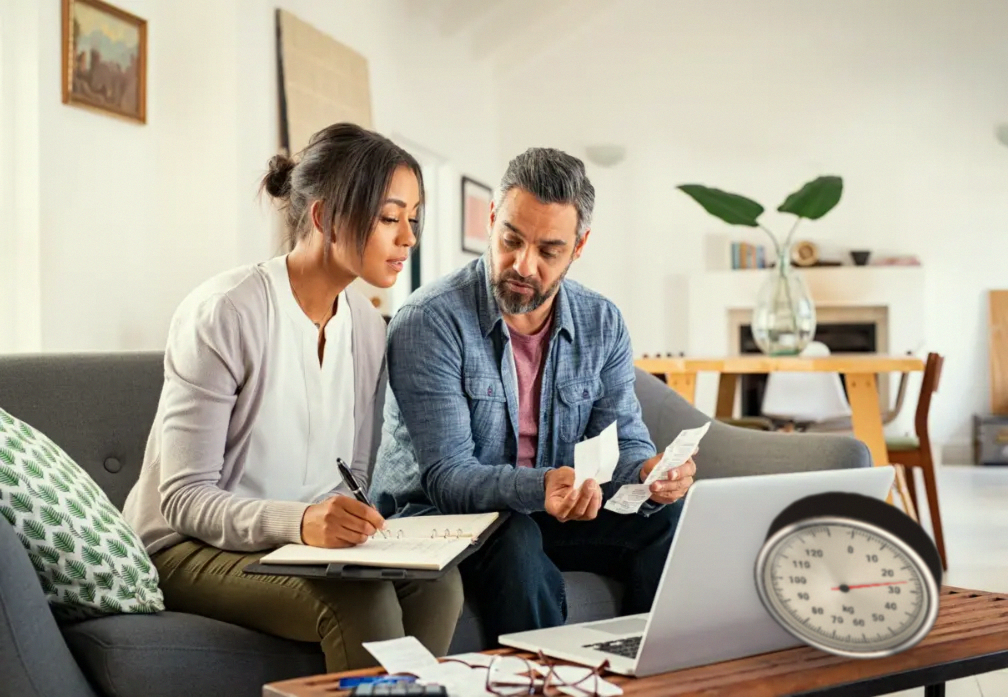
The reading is 25 kg
